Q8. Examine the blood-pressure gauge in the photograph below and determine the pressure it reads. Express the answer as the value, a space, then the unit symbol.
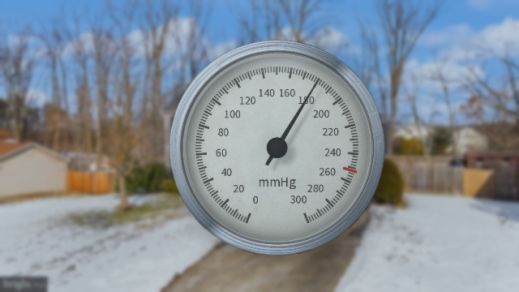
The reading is 180 mmHg
